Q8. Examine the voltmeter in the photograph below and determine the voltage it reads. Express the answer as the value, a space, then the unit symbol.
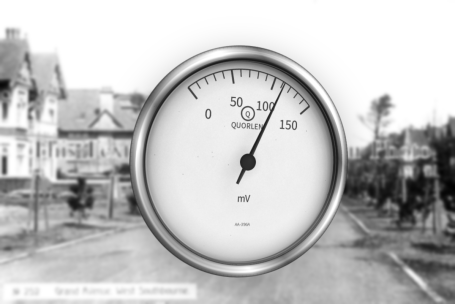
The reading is 110 mV
